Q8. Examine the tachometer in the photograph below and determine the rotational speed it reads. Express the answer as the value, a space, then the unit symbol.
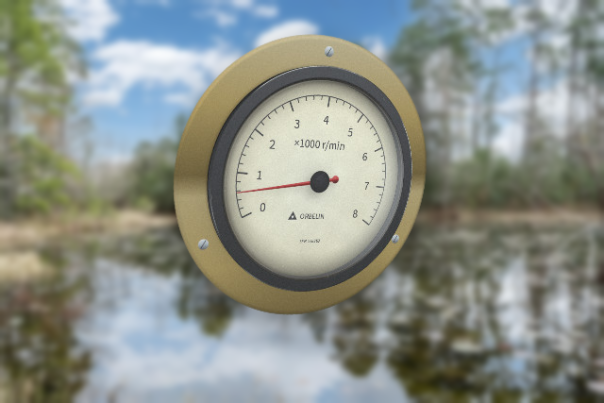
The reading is 600 rpm
